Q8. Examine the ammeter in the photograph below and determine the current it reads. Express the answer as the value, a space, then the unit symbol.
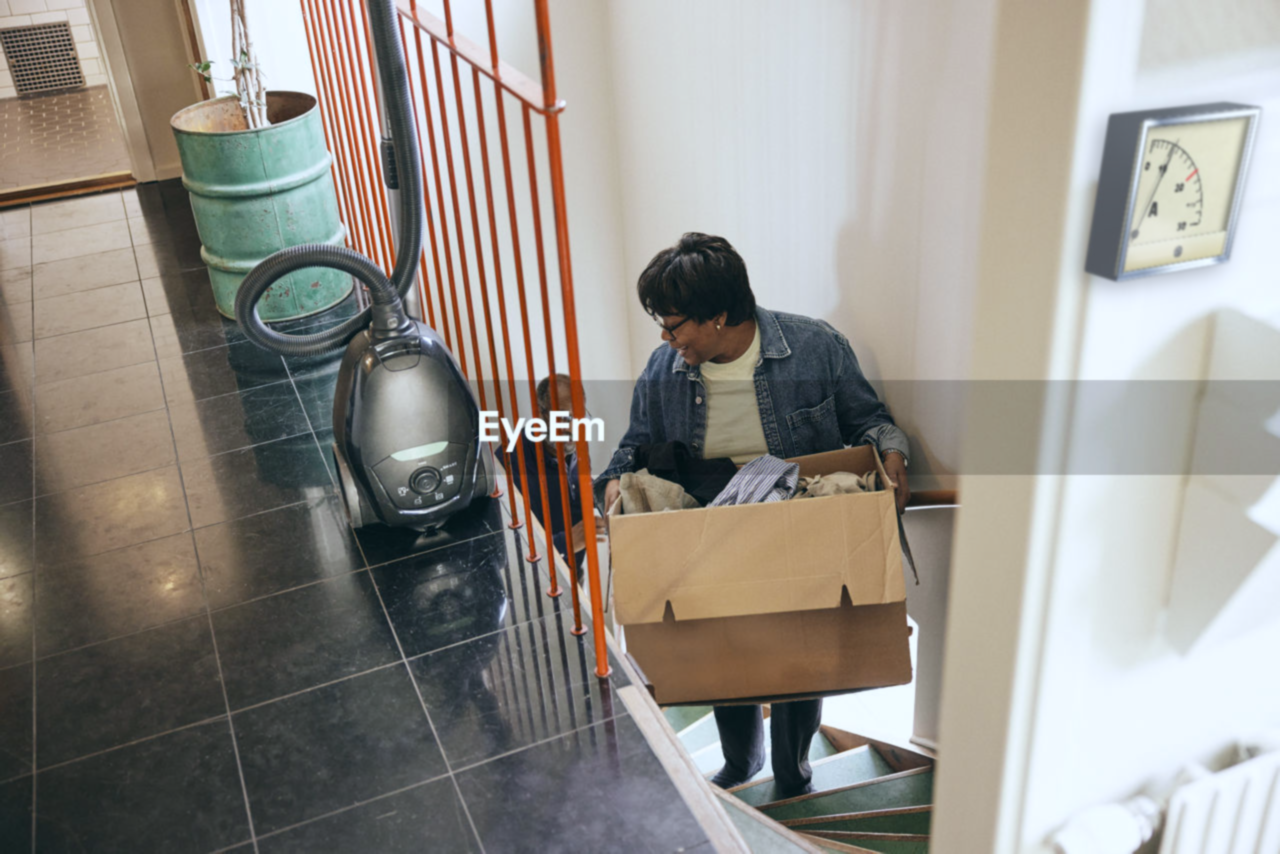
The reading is 10 A
